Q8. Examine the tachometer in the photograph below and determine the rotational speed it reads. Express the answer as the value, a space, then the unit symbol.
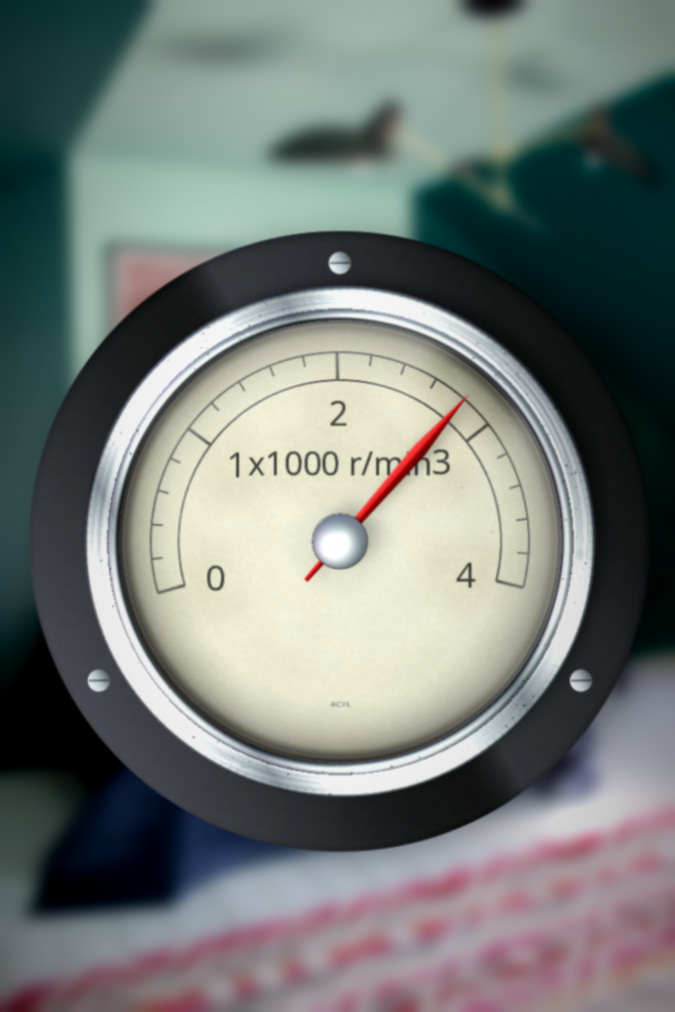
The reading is 2800 rpm
